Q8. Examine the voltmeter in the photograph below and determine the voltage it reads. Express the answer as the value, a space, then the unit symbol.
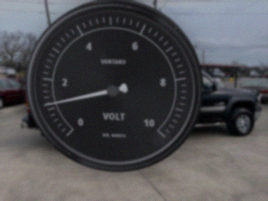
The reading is 1.2 V
